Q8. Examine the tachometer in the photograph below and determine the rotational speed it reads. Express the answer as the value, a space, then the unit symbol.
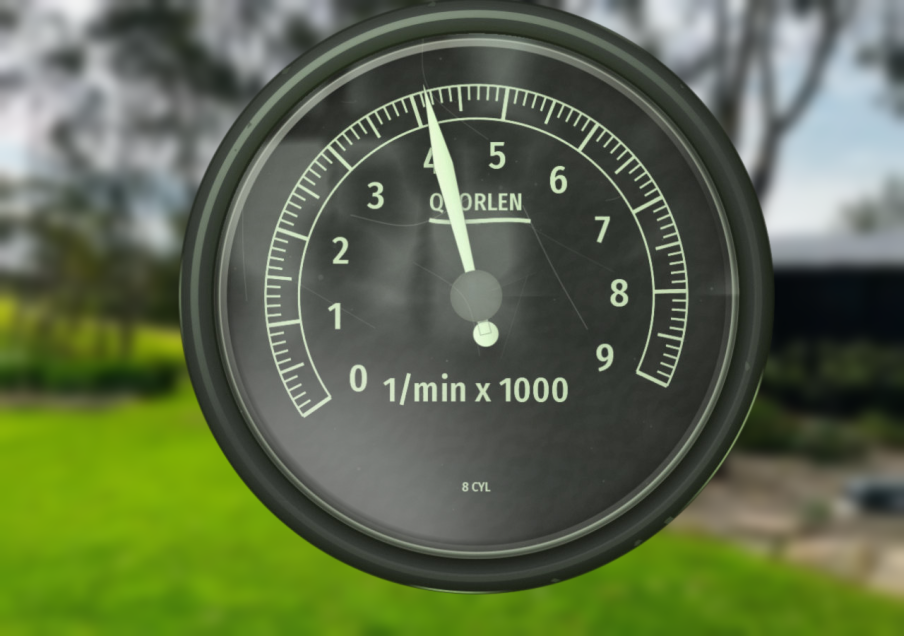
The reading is 4150 rpm
